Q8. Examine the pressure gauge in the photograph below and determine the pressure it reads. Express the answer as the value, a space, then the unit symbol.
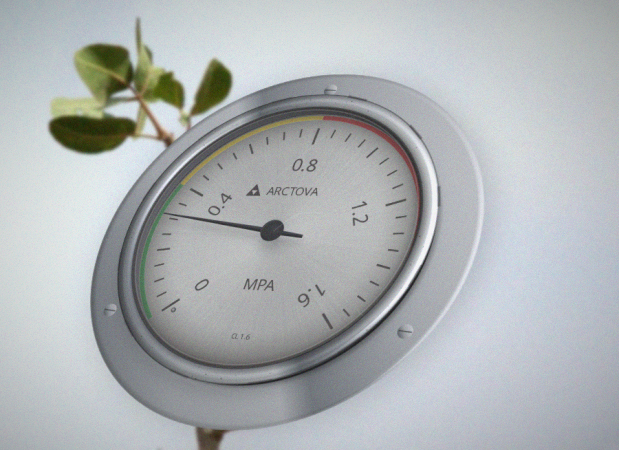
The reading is 0.3 MPa
